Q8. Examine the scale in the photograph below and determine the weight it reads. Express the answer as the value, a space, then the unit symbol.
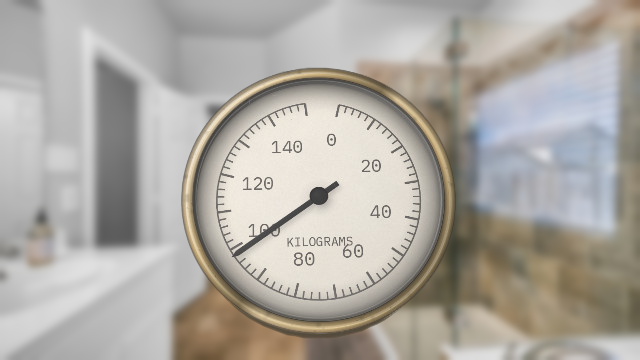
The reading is 98 kg
